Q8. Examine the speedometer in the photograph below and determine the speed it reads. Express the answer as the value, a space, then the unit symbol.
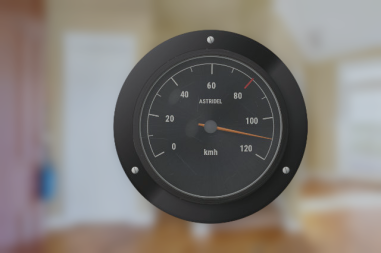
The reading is 110 km/h
